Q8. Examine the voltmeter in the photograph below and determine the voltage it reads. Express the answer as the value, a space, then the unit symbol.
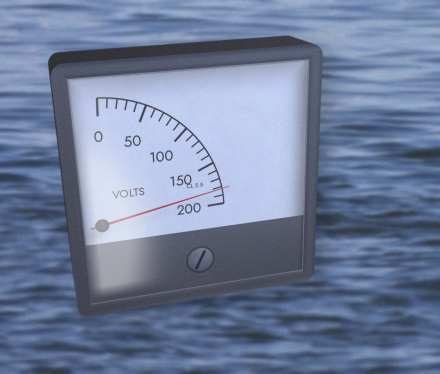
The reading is 180 V
